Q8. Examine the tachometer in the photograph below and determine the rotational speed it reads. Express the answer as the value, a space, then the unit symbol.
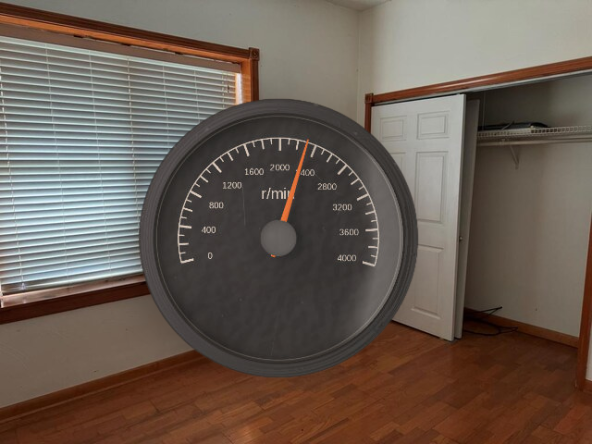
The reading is 2300 rpm
